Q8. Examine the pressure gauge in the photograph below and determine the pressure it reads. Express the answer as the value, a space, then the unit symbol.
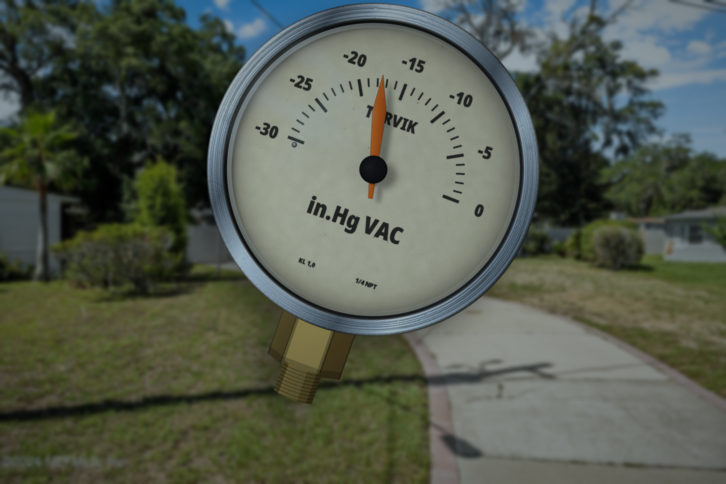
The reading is -17.5 inHg
